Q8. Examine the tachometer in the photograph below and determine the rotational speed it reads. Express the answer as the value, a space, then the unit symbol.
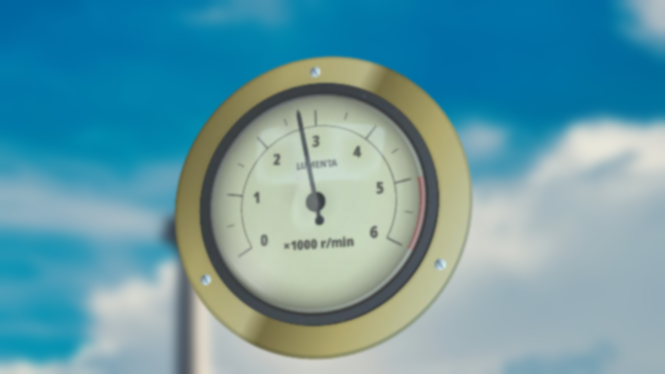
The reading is 2750 rpm
